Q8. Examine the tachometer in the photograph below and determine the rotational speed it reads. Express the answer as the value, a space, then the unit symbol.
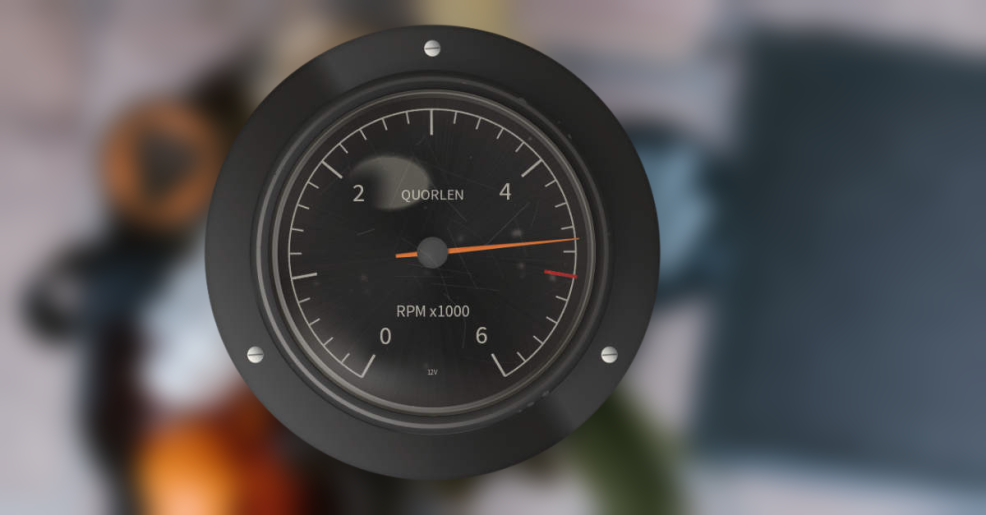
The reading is 4700 rpm
